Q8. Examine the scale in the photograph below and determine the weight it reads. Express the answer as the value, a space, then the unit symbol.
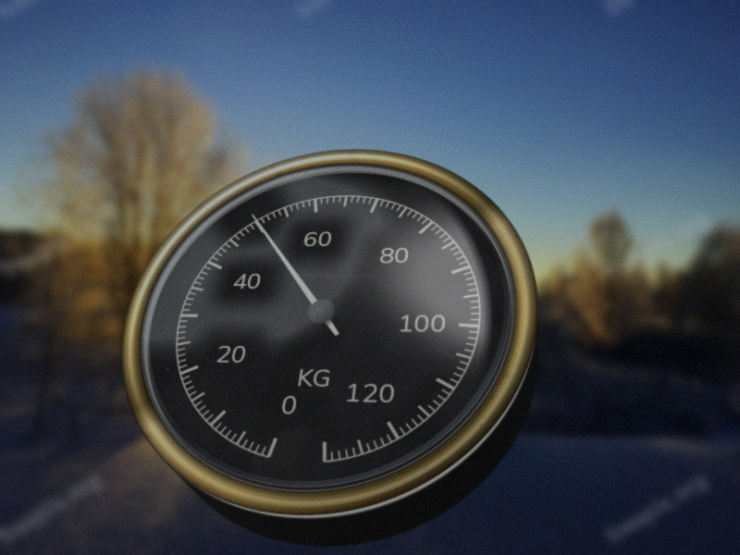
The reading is 50 kg
